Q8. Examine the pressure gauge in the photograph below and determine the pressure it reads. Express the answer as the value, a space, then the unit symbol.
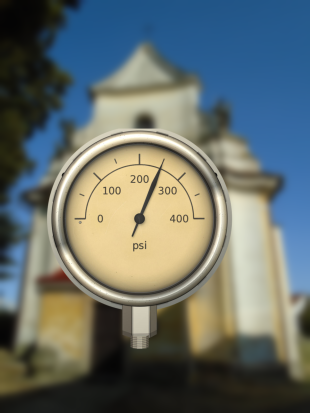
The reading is 250 psi
